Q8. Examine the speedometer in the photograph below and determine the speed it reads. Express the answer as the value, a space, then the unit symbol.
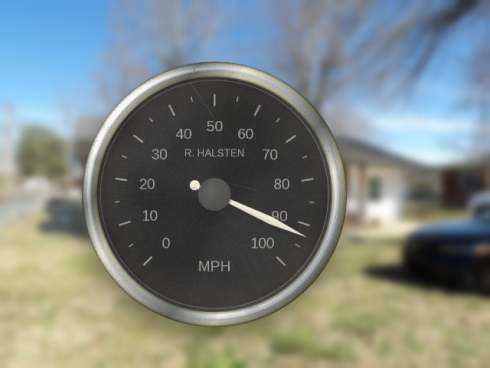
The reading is 92.5 mph
